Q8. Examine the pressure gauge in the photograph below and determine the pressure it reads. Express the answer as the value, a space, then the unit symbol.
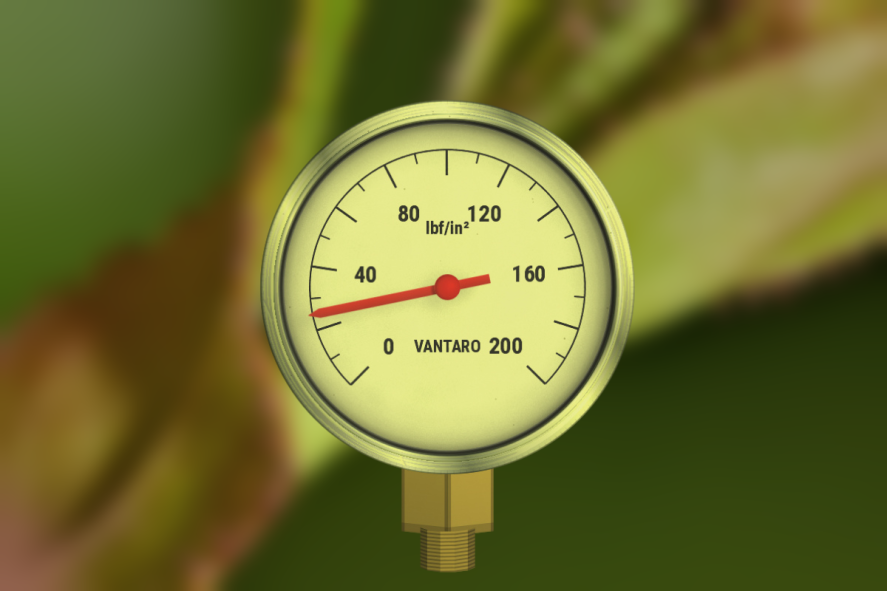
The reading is 25 psi
